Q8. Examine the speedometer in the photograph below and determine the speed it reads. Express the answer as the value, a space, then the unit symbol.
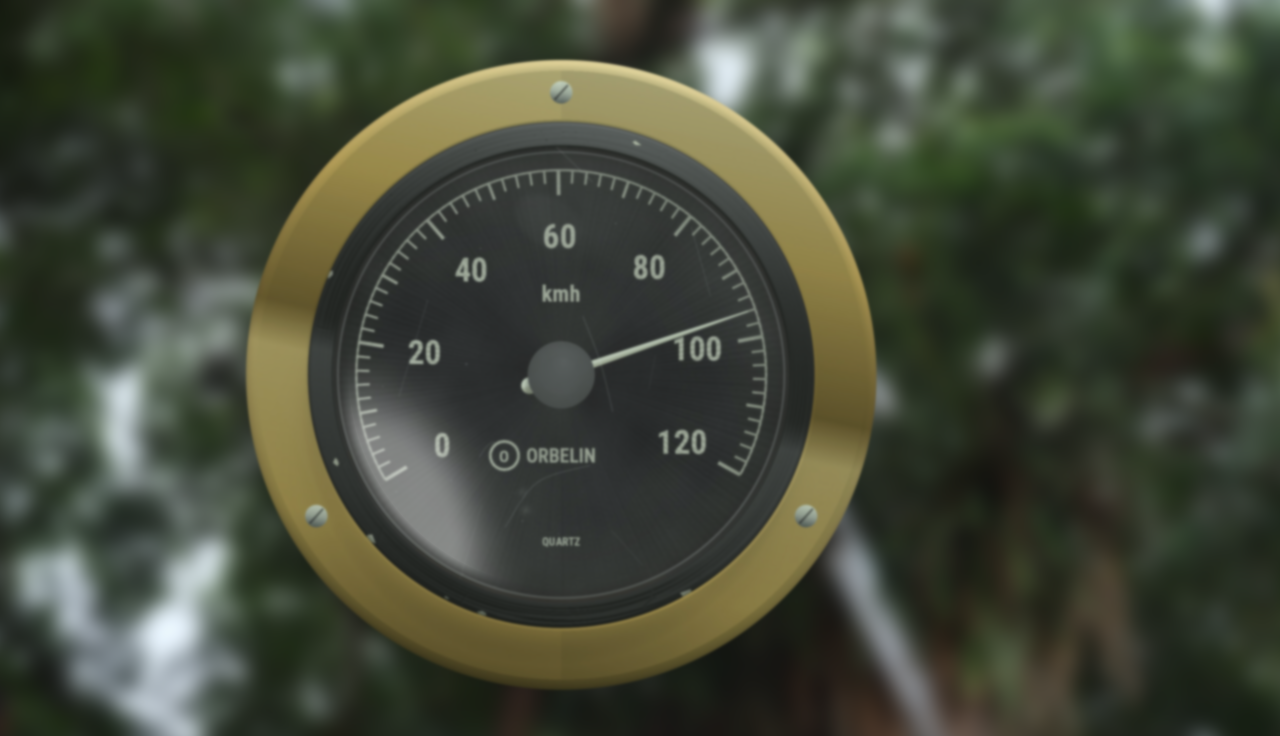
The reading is 96 km/h
